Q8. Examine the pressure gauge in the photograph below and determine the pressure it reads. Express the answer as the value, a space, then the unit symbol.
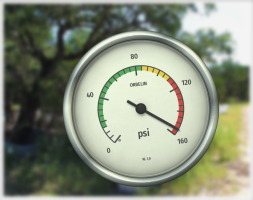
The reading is 155 psi
